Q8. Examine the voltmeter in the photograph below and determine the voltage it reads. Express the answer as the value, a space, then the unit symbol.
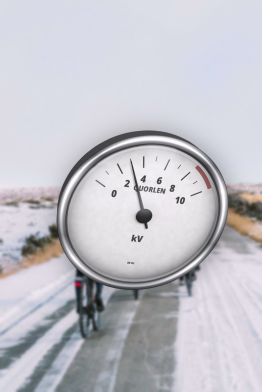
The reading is 3 kV
